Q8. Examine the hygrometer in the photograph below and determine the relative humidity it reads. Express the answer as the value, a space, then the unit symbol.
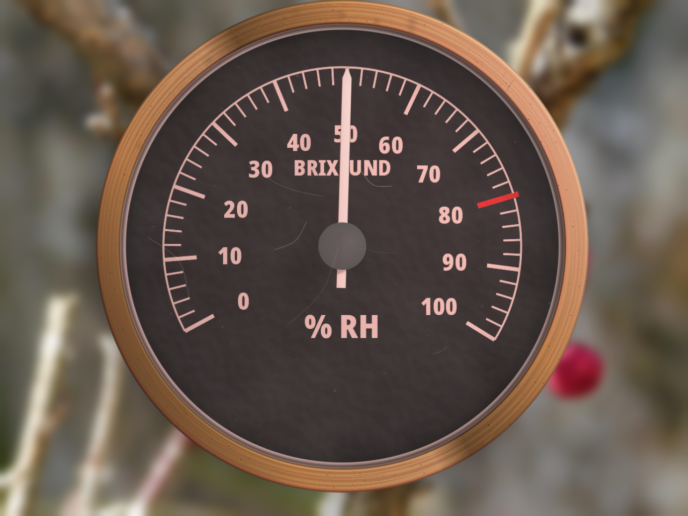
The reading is 50 %
